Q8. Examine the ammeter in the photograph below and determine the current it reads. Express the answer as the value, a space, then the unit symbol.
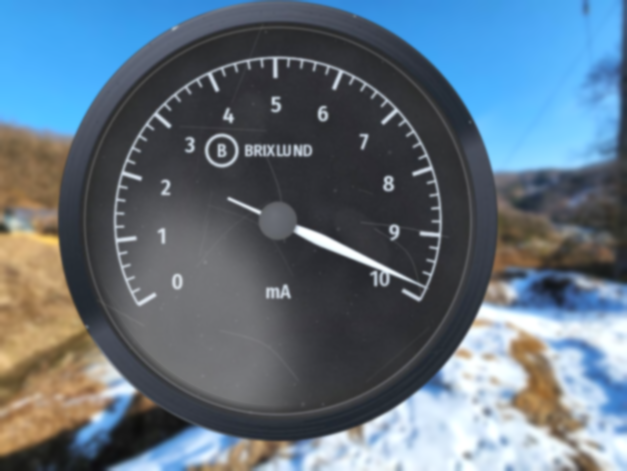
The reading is 9.8 mA
